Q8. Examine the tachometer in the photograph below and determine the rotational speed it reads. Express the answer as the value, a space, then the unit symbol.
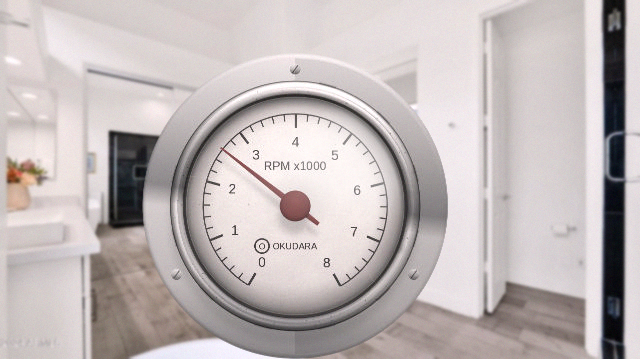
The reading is 2600 rpm
